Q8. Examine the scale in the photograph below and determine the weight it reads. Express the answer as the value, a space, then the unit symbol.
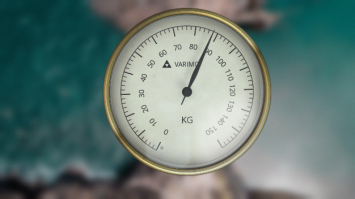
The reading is 88 kg
